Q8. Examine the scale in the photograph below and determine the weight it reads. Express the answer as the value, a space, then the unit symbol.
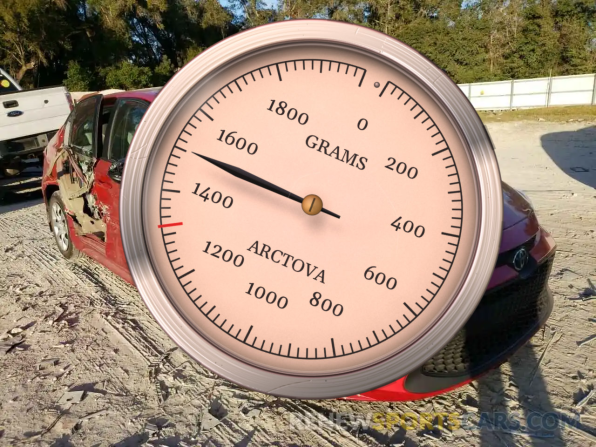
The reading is 1500 g
